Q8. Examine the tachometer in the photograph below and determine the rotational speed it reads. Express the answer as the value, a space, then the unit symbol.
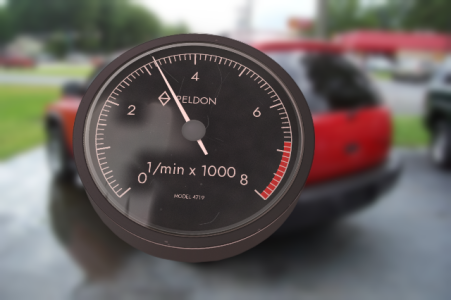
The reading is 3200 rpm
